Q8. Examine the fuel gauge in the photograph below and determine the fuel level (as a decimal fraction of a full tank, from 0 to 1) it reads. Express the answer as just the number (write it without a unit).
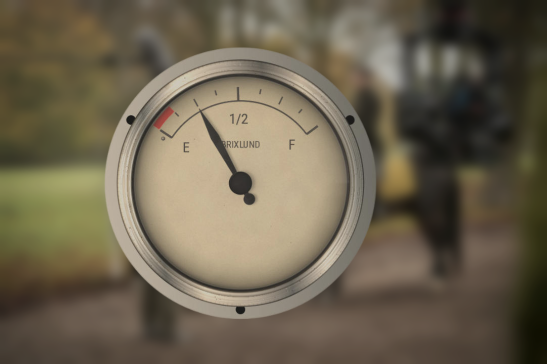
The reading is 0.25
